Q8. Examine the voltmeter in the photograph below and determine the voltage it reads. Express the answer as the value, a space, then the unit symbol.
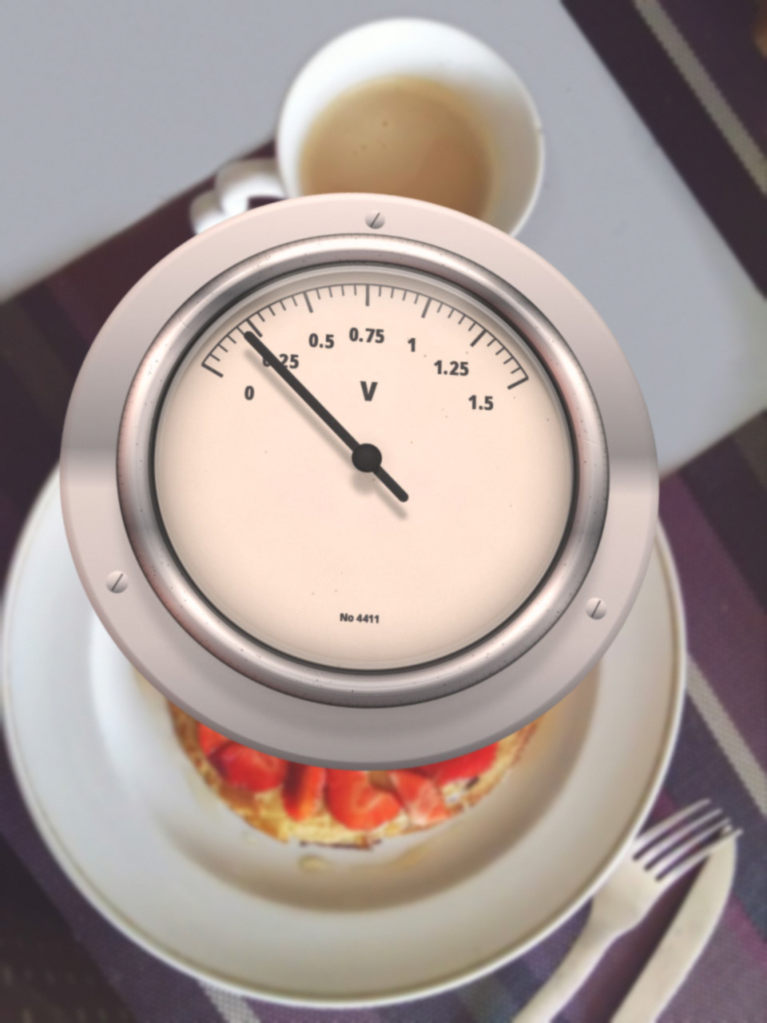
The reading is 0.2 V
